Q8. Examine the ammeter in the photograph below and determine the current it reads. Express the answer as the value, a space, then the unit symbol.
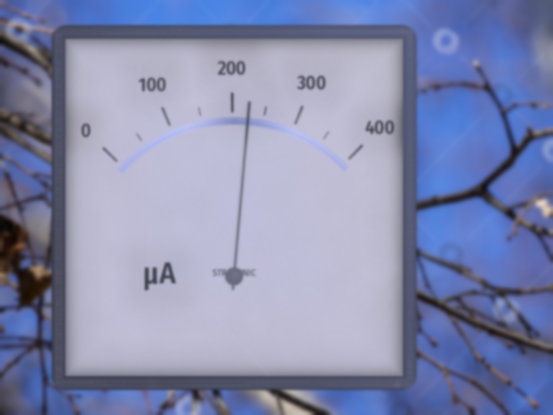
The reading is 225 µA
